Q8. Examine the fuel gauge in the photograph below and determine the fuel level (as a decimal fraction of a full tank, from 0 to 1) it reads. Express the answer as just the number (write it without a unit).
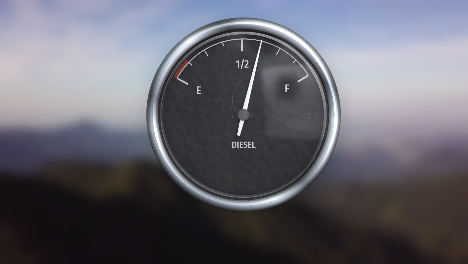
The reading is 0.625
